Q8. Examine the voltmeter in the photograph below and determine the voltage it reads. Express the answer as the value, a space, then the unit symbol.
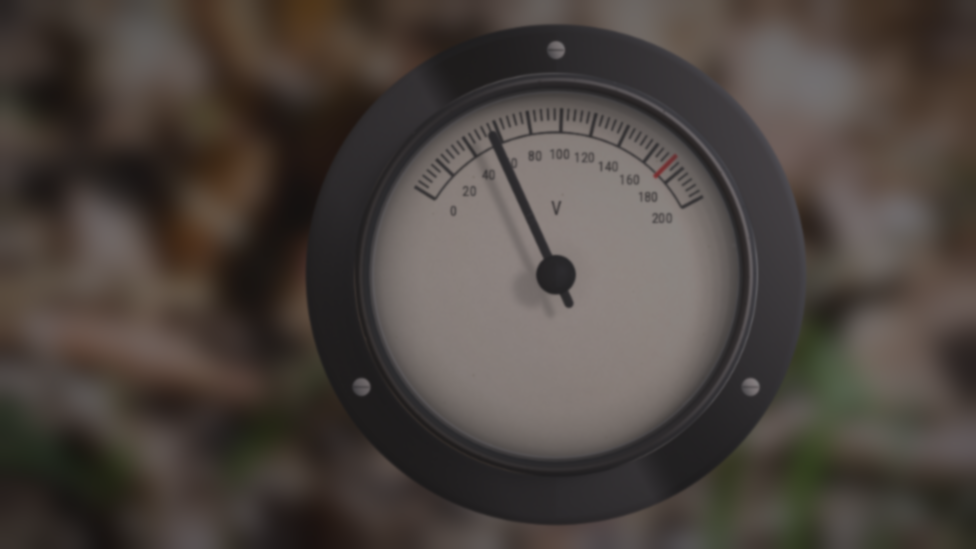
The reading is 56 V
